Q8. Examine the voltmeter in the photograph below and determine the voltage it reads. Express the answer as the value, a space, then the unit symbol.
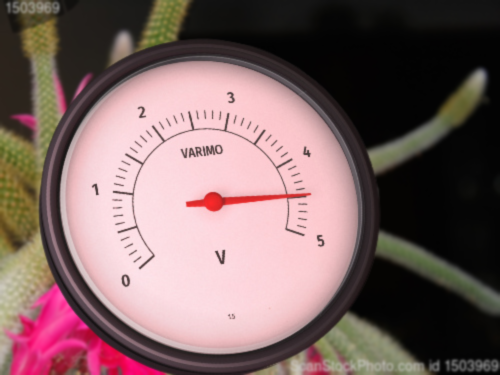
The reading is 4.5 V
